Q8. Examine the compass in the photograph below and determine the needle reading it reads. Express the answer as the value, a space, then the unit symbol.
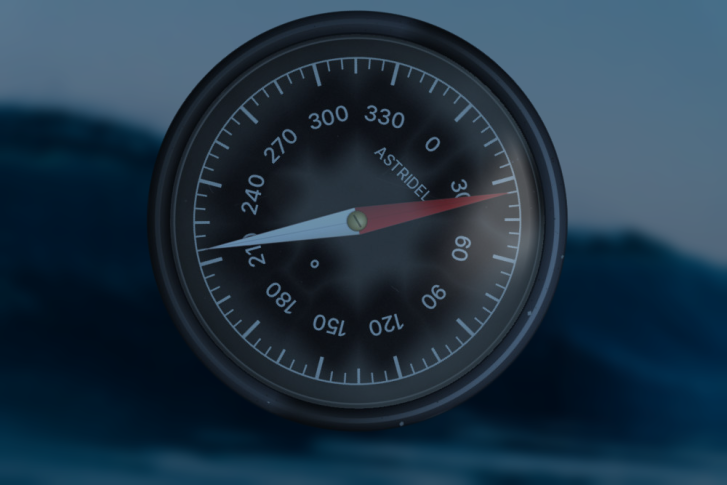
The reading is 35 °
